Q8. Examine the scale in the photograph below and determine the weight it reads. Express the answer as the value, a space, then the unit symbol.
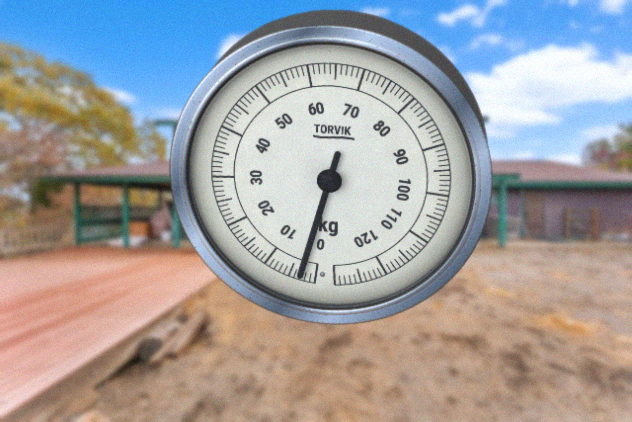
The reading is 3 kg
